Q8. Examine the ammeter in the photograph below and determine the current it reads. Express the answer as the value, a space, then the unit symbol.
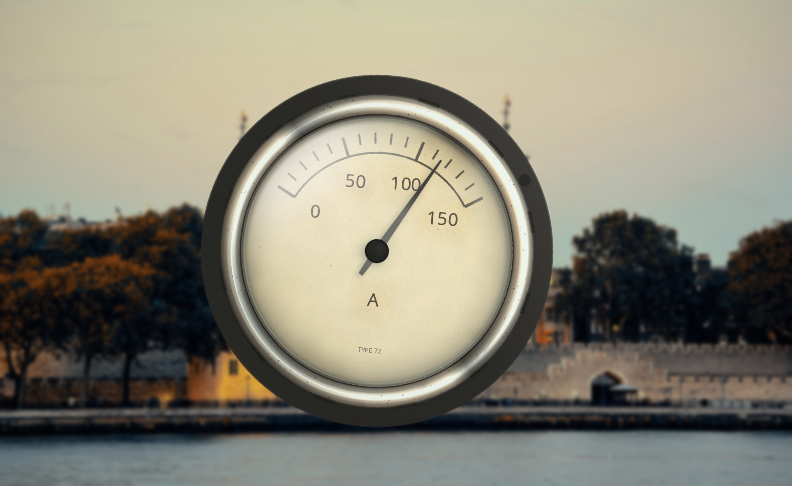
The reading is 115 A
